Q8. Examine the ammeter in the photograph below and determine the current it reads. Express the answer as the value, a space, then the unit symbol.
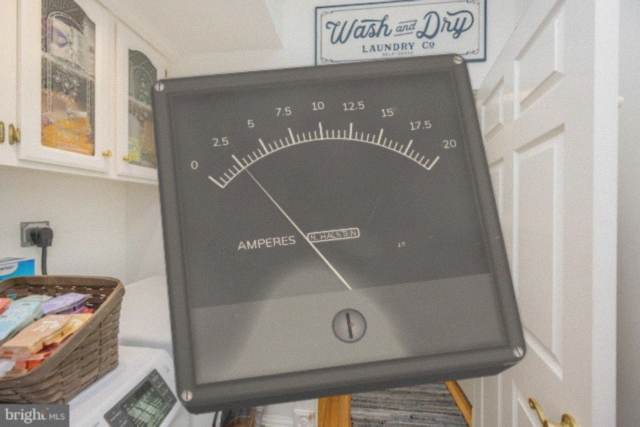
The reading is 2.5 A
